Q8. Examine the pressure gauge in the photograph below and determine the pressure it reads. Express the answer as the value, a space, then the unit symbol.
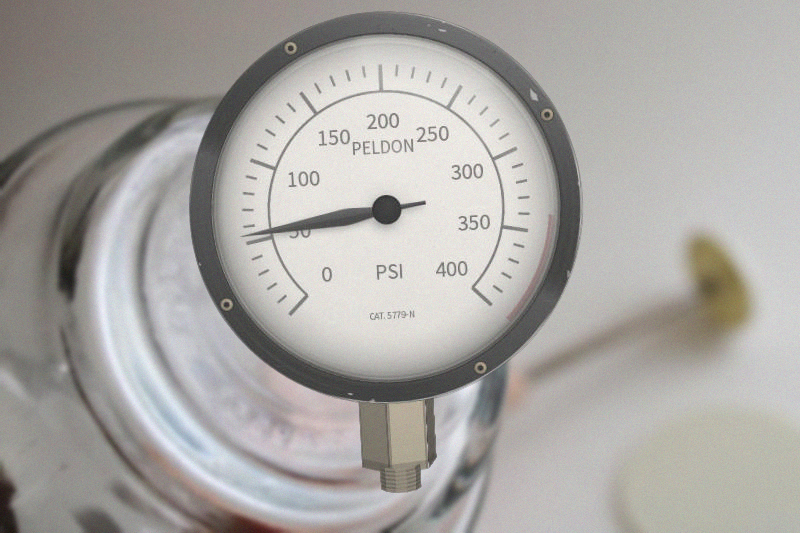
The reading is 55 psi
